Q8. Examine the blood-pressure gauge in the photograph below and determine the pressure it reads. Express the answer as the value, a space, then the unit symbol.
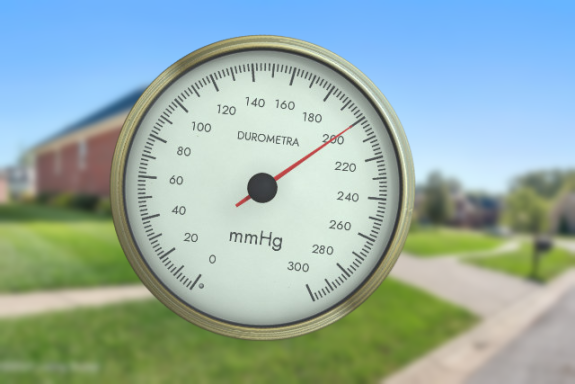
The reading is 200 mmHg
